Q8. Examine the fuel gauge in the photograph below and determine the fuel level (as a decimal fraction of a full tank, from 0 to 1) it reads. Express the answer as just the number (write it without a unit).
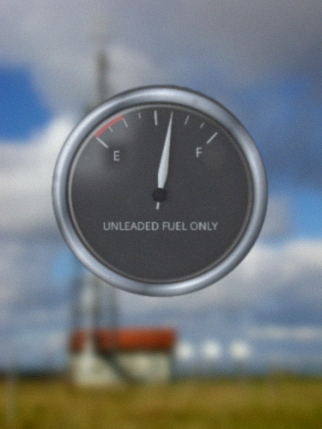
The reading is 0.625
